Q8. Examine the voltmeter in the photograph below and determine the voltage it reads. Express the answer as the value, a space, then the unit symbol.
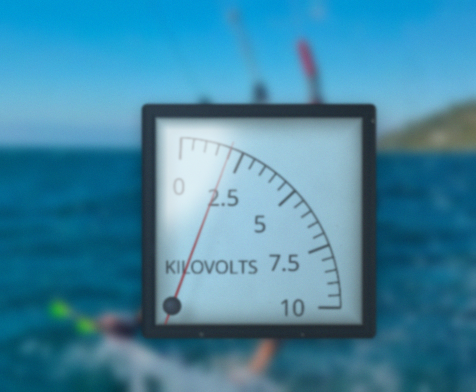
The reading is 2 kV
